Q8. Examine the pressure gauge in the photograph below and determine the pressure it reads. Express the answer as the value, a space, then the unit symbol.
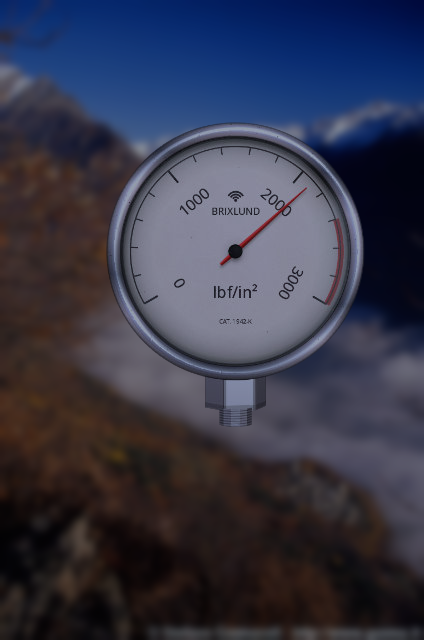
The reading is 2100 psi
